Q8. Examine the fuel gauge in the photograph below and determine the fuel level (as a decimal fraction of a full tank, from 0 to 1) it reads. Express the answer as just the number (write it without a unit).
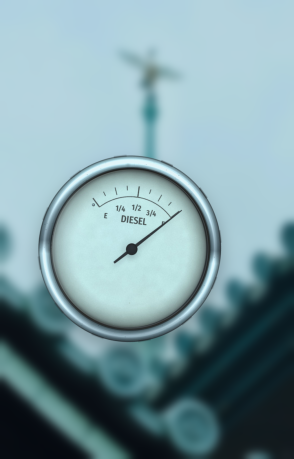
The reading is 1
